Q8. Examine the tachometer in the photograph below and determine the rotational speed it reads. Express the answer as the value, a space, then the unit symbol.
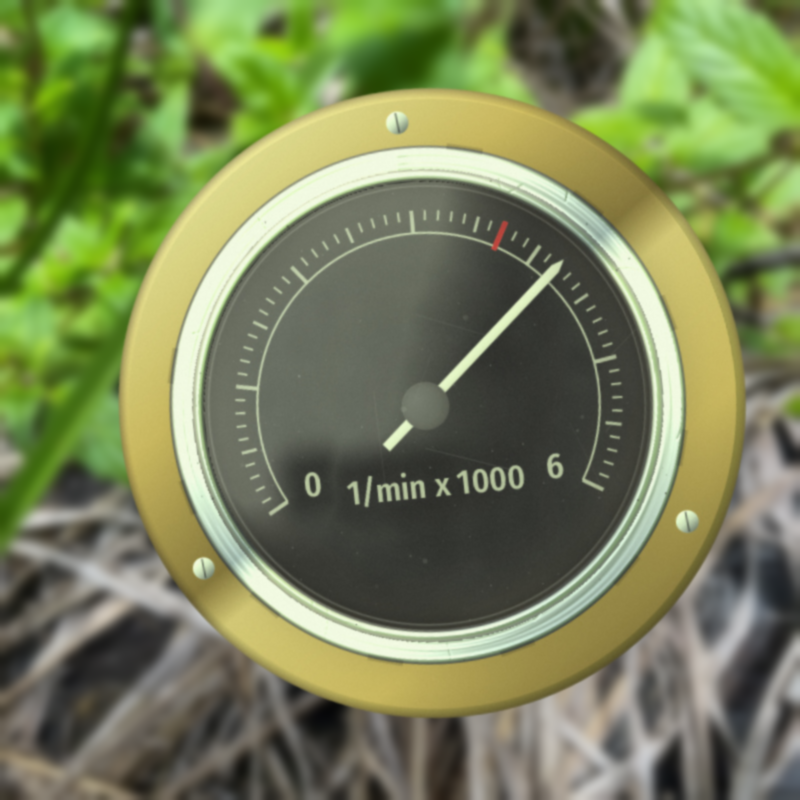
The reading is 4200 rpm
